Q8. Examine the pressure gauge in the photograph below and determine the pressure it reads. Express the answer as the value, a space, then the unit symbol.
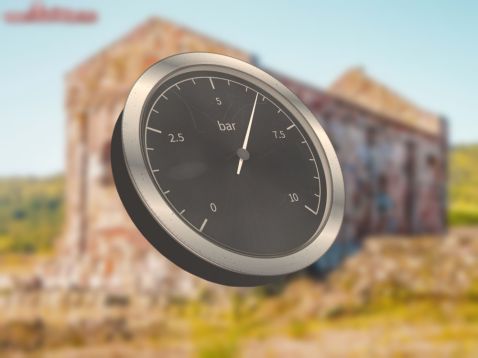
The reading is 6.25 bar
